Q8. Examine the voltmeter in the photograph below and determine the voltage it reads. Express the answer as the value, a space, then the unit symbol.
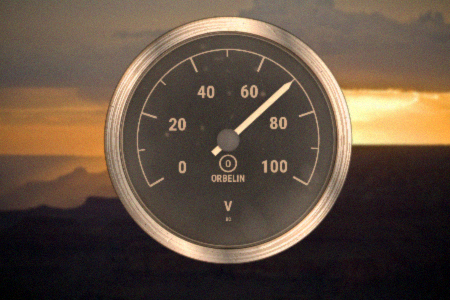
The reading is 70 V
